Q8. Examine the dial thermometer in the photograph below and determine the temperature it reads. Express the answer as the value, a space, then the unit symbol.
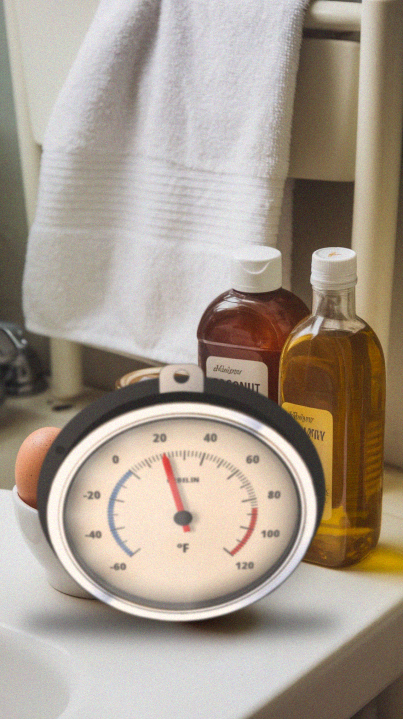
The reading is 20 °F
